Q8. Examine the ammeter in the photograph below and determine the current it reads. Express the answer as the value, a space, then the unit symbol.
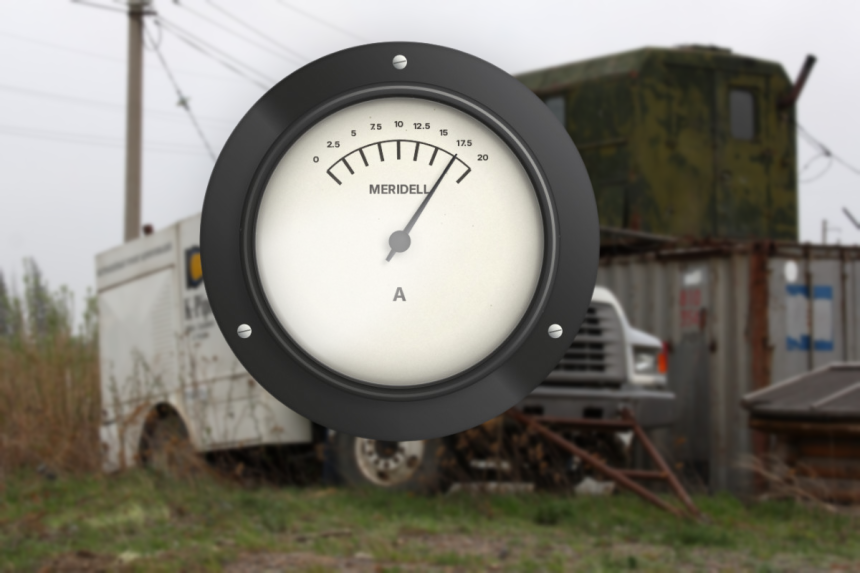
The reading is 17.5 A
